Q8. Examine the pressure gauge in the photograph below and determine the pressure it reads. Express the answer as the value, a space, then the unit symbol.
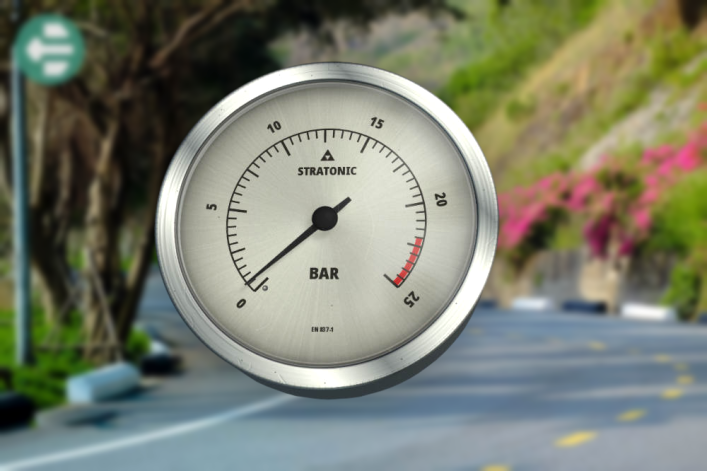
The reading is 0.5 bar
